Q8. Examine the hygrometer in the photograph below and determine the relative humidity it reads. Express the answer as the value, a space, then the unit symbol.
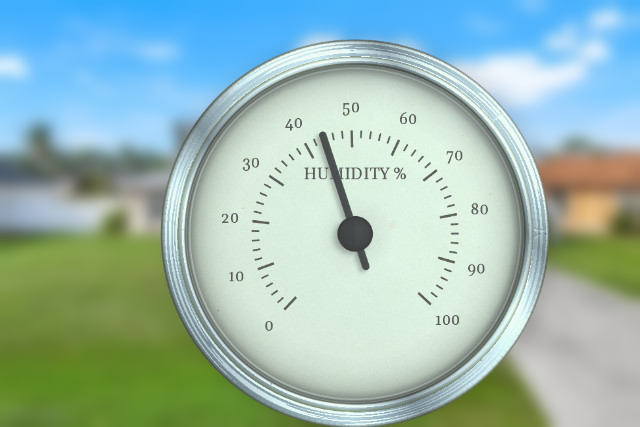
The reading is 44 %
